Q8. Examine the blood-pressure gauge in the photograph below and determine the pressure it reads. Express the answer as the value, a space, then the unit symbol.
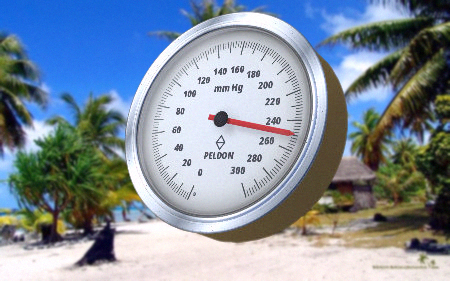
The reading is 250 mmHg
